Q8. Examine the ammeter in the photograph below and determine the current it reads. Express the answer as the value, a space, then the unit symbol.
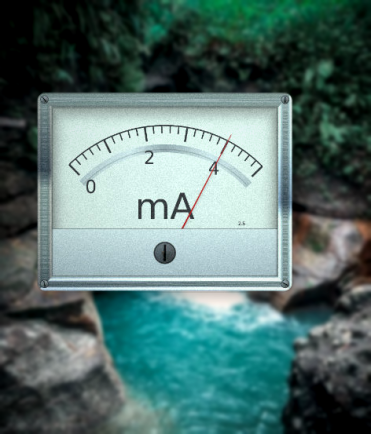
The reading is 4 mA
